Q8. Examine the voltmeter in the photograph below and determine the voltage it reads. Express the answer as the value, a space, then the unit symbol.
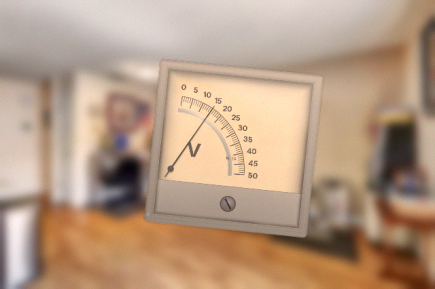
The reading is 15 V
